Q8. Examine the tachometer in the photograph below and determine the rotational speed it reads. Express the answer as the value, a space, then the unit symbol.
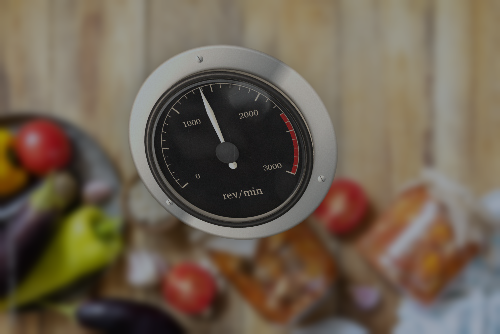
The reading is 1400 rpm
